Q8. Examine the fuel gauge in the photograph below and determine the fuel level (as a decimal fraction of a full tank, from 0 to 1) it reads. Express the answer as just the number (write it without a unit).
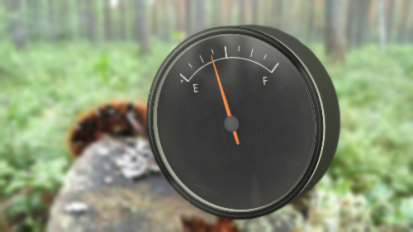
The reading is 0.375
